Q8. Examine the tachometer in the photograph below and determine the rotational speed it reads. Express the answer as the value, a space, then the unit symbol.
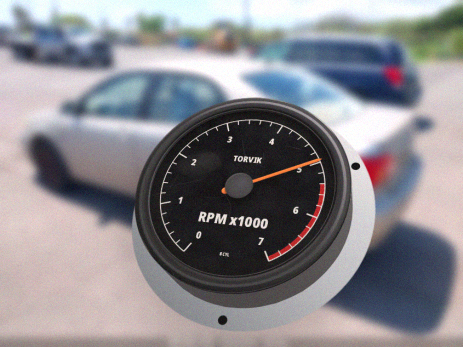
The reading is 5000 rpm
